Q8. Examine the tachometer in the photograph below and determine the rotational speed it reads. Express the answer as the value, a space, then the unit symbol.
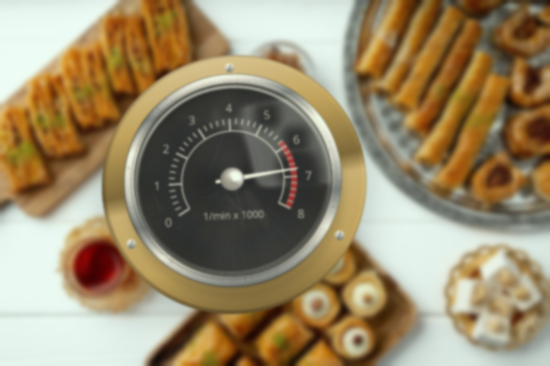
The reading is 6800 rpm
